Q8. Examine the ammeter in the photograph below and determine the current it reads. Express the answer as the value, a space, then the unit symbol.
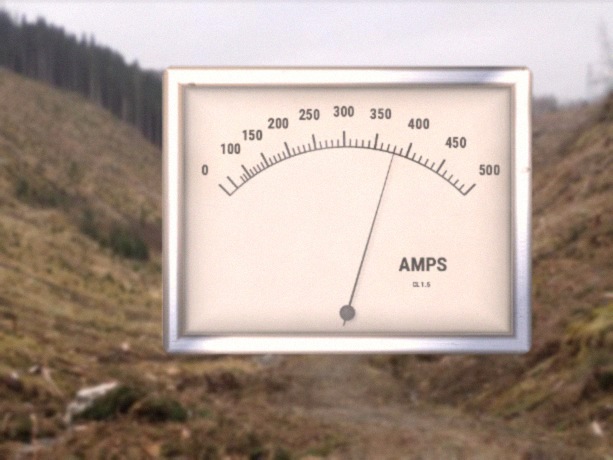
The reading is 380 A
